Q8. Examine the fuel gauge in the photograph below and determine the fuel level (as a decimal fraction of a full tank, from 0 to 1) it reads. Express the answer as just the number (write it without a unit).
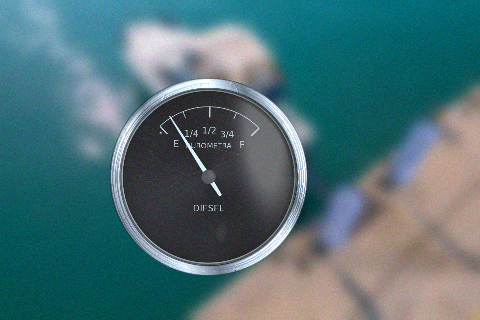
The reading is 0.125
